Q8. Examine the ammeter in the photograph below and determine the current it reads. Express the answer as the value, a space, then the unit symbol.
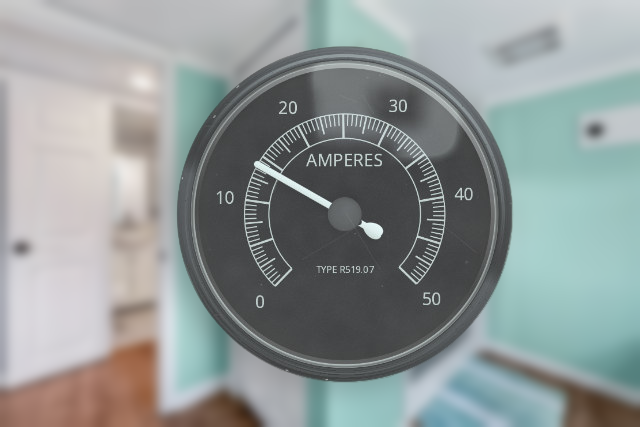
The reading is 14 A
